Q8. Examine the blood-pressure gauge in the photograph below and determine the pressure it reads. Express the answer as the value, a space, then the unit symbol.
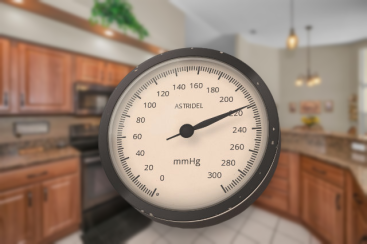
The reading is 220 mmHg
